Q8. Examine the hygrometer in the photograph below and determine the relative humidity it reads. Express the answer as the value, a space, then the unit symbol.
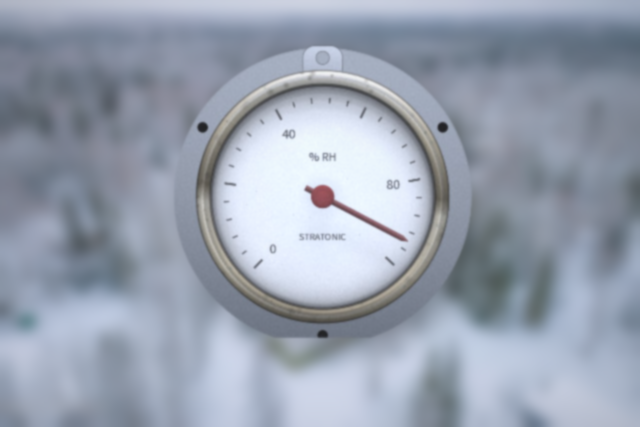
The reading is 94 %
